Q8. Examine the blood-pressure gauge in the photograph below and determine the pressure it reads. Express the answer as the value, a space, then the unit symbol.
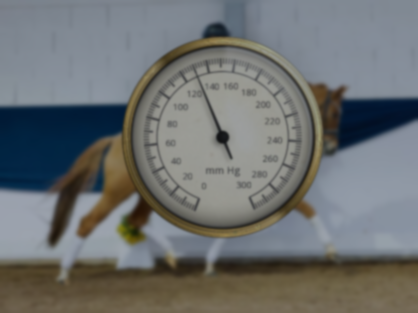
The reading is 130 mmHg
